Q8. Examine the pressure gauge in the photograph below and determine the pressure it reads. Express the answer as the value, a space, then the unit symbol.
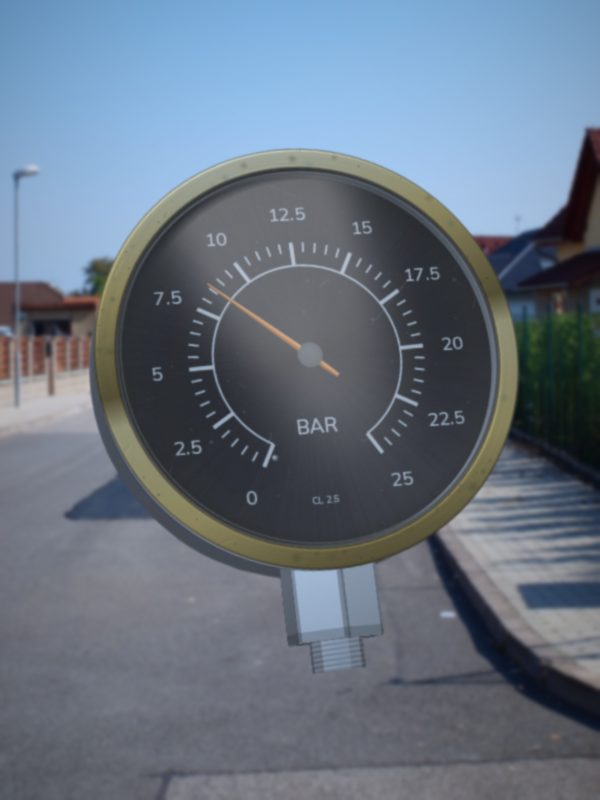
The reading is 8.5 bar
